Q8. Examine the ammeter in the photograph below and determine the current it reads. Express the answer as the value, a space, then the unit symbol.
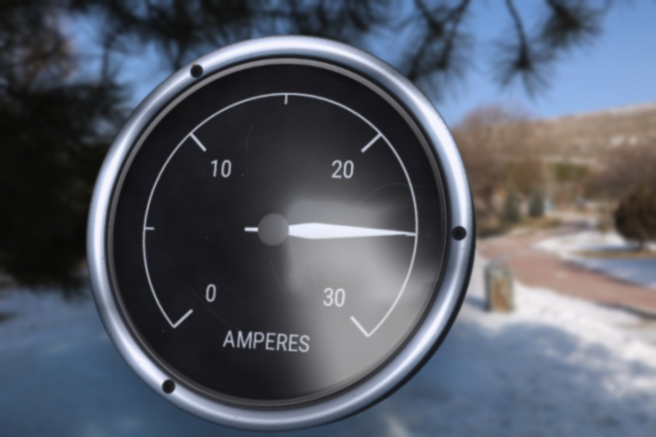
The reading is 25 A
